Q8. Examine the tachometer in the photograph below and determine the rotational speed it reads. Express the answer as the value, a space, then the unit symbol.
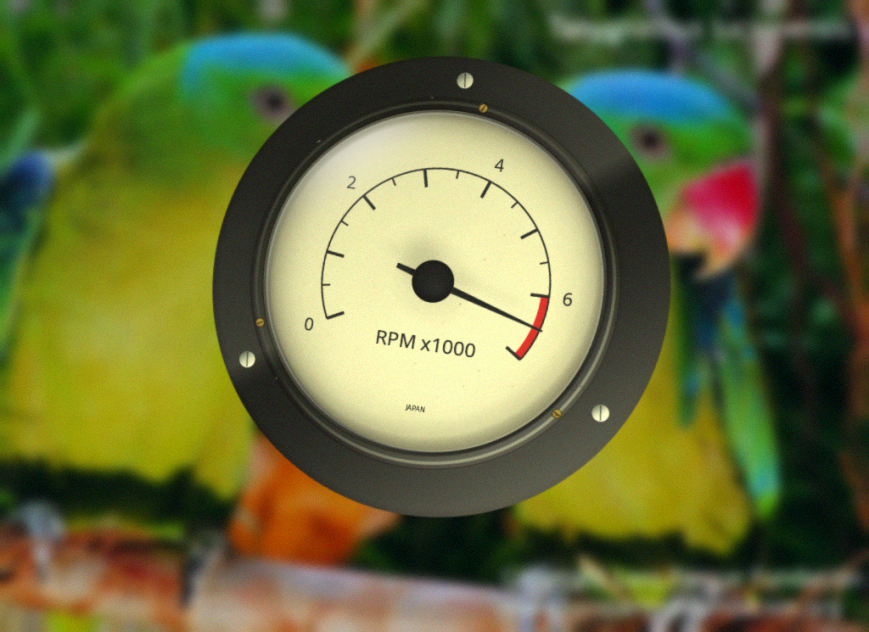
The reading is 6500 rpm
